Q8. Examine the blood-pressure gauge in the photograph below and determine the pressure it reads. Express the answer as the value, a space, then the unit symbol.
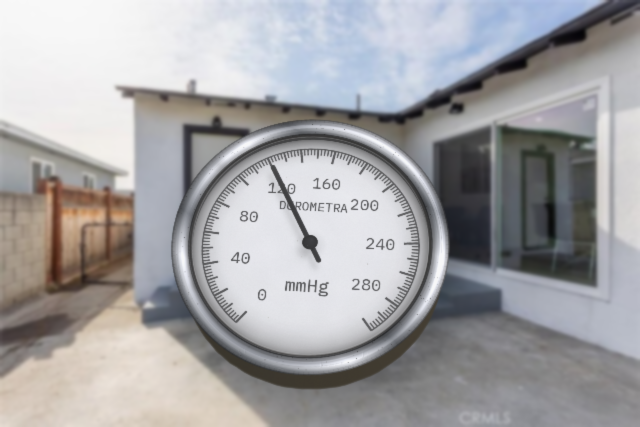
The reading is 120 mmHg
